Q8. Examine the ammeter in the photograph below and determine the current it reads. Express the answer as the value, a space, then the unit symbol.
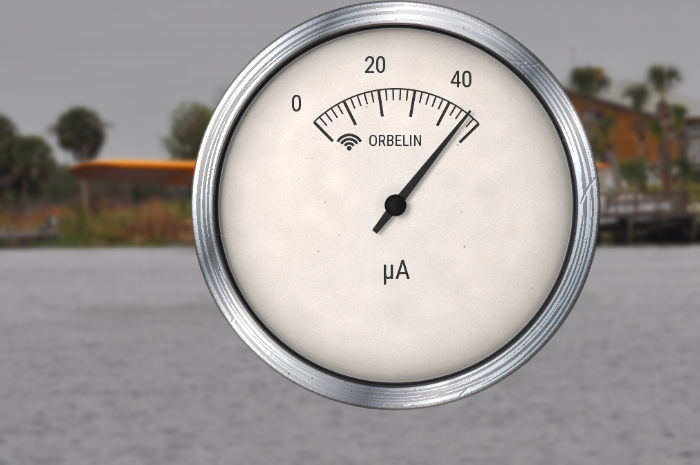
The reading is 46 µA
